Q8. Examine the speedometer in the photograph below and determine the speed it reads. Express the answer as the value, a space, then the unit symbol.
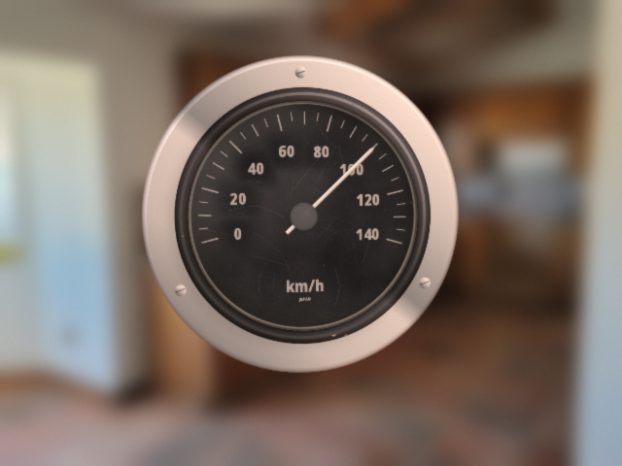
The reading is 100 km/h
